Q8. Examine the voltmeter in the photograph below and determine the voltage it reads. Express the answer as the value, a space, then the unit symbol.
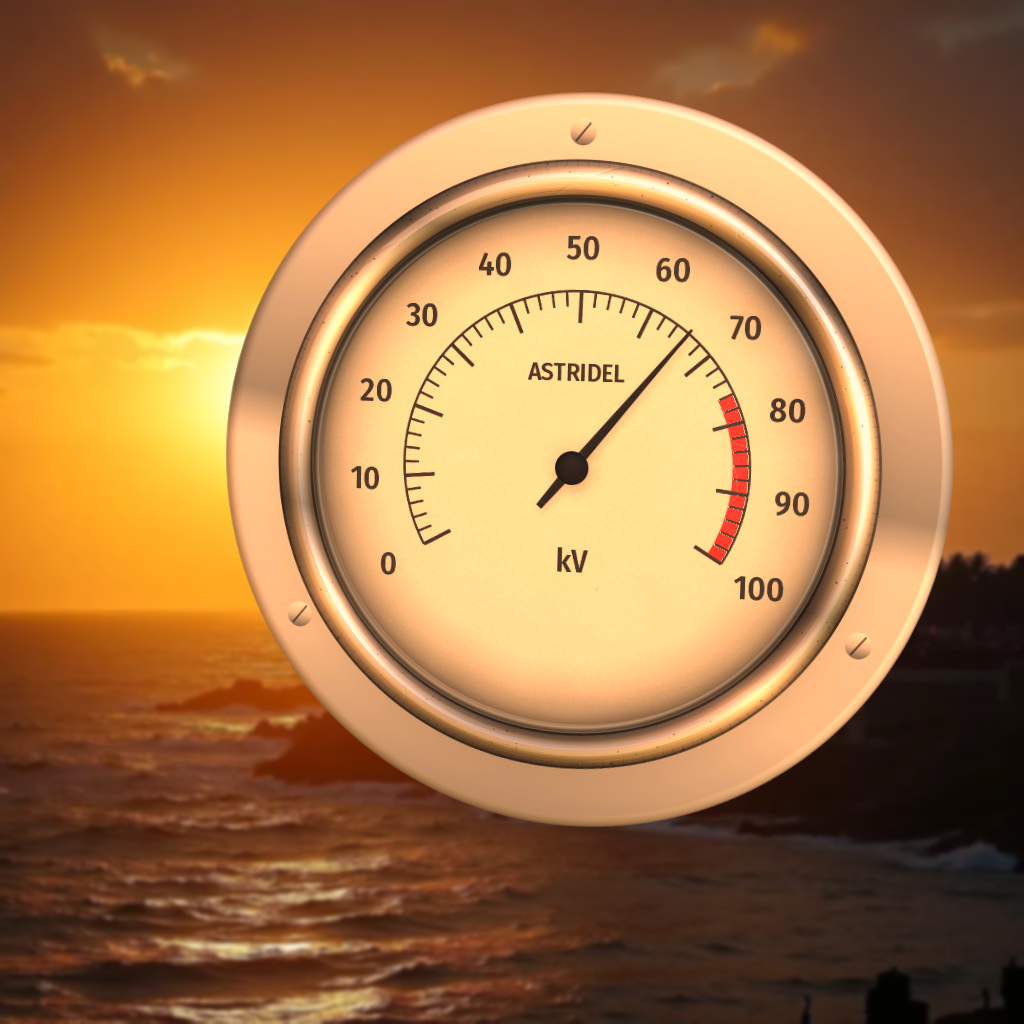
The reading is 66 kV
